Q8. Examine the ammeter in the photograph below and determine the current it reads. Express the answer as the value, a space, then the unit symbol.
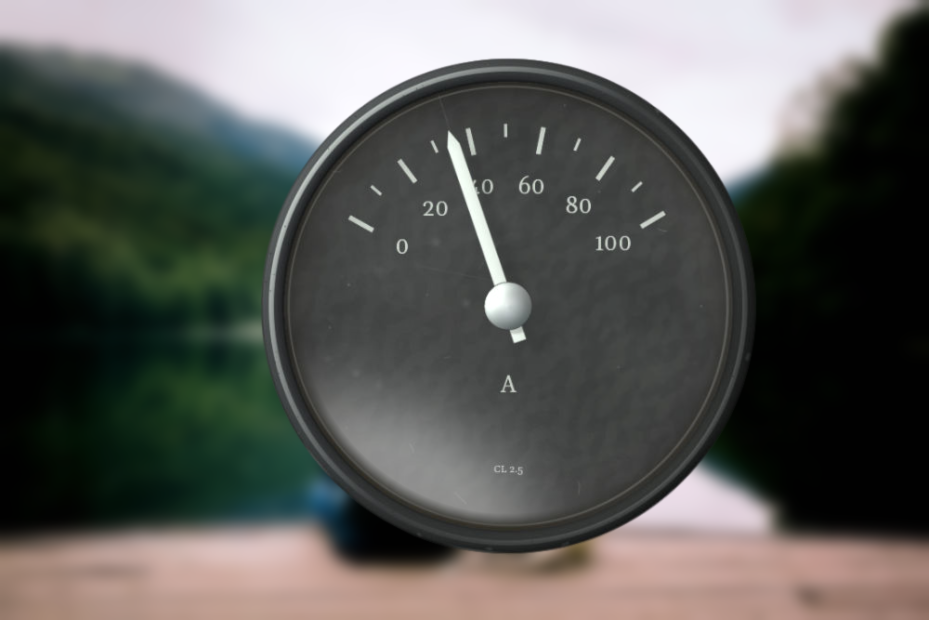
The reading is 35 A
